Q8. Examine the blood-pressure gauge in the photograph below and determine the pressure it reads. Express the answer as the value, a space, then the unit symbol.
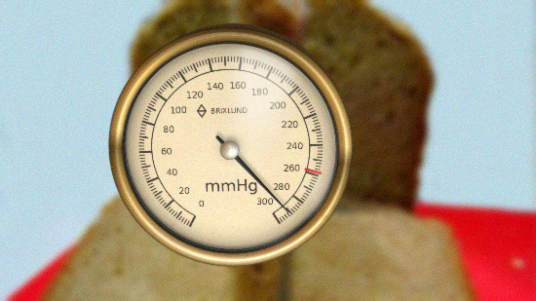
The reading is 290 mmHg
